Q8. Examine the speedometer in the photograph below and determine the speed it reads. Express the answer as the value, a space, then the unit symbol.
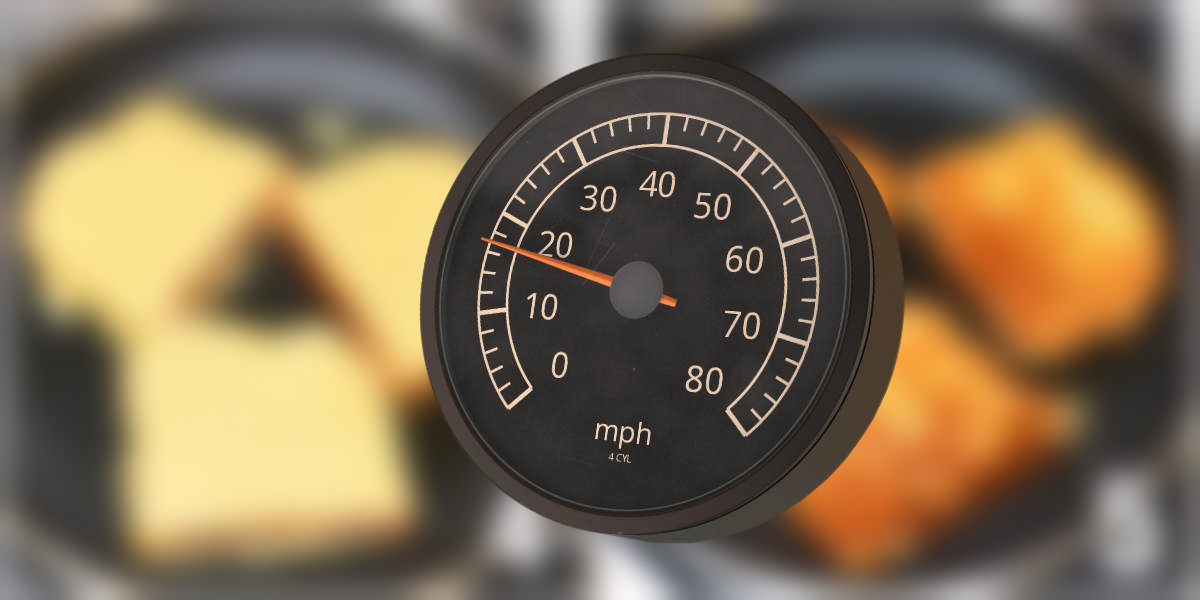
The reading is 17 mph
